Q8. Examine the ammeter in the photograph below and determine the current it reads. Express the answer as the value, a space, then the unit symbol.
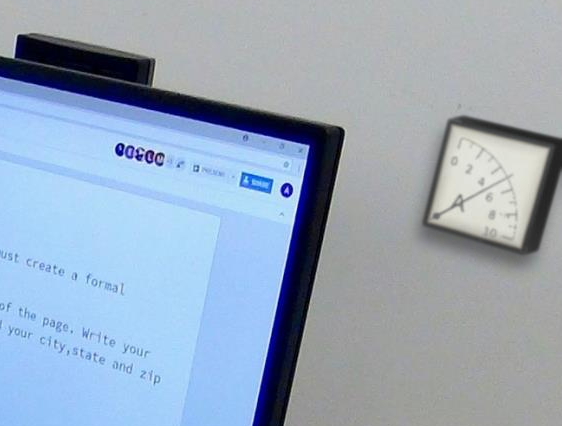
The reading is 5 A
